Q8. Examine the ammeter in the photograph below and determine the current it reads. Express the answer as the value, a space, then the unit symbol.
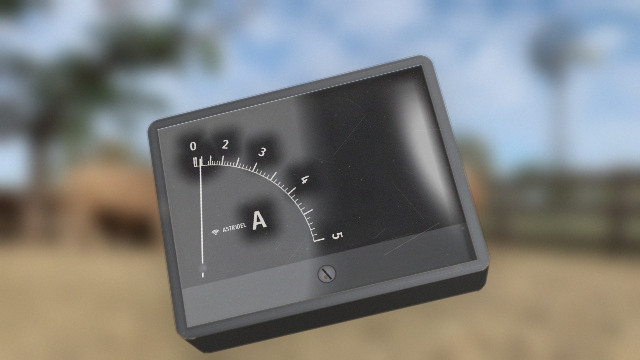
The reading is 1 A
